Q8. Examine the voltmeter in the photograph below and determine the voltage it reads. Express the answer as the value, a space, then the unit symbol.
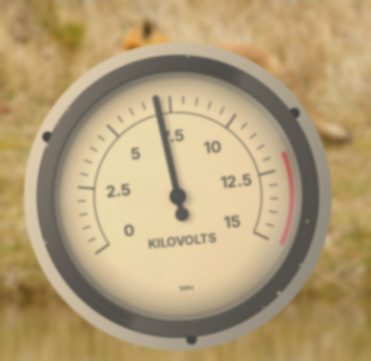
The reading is 7 kV
